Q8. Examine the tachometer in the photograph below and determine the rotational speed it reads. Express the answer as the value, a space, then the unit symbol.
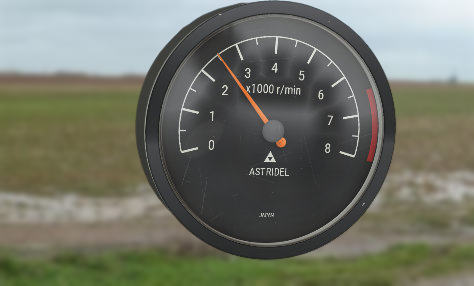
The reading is 2500 rpm
